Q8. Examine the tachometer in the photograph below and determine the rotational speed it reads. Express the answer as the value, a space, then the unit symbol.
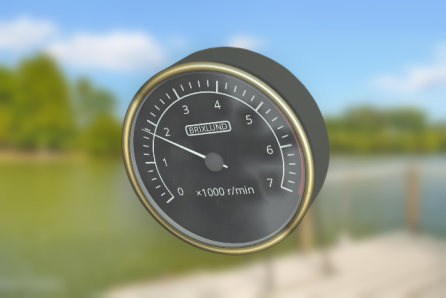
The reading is 1800 rpm
